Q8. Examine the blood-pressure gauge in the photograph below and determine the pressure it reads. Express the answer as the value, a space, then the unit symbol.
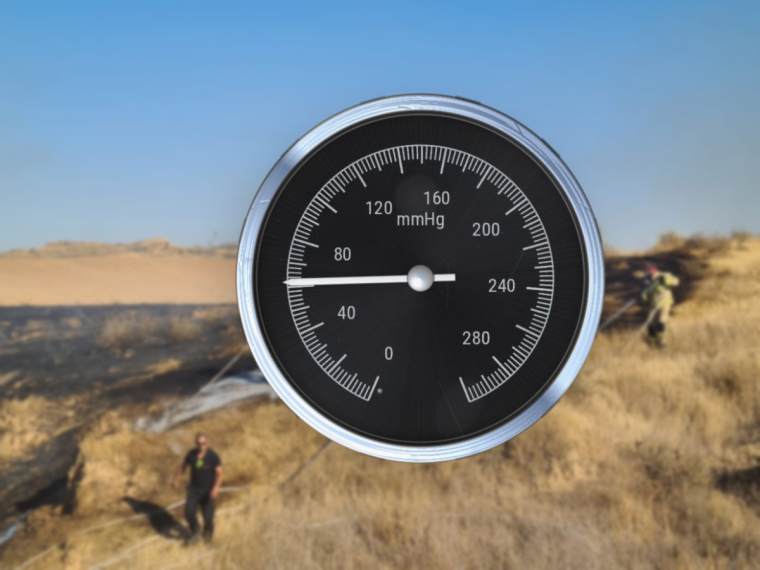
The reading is 62 mmHg
